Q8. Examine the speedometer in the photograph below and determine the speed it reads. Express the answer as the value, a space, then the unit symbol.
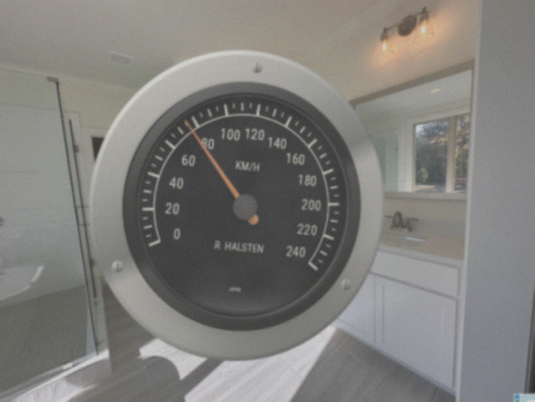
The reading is 75 km/h
